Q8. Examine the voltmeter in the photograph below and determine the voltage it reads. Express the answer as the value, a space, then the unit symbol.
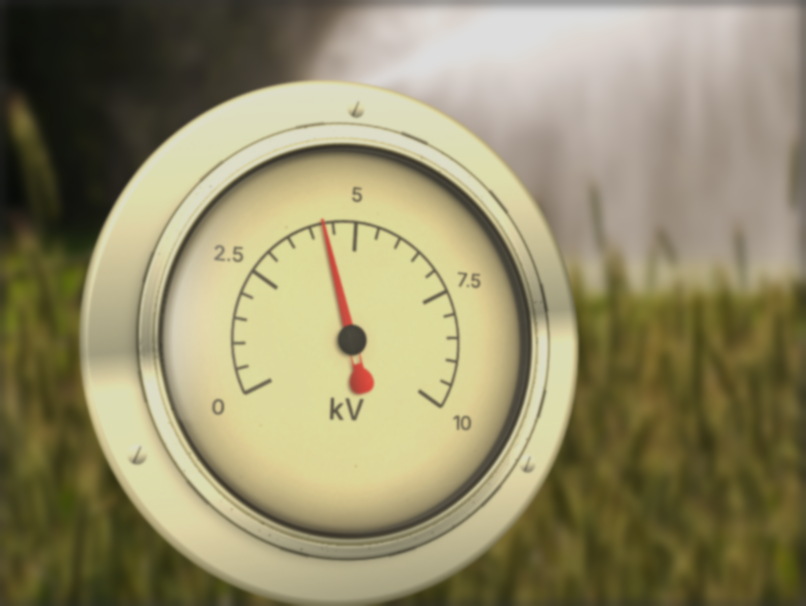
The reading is 4.25 kV
